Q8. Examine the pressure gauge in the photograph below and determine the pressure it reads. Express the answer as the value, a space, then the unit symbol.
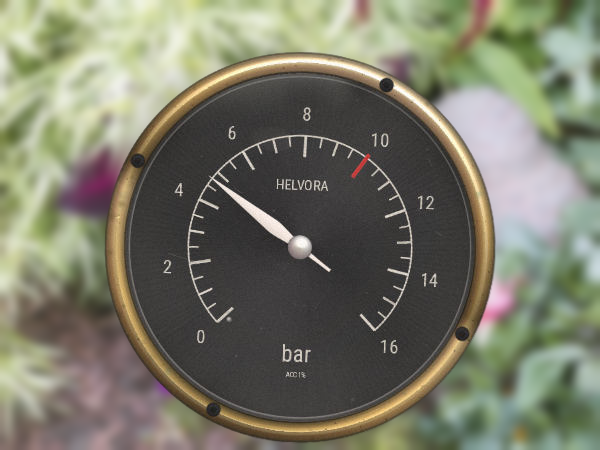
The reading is 4.75 bar
